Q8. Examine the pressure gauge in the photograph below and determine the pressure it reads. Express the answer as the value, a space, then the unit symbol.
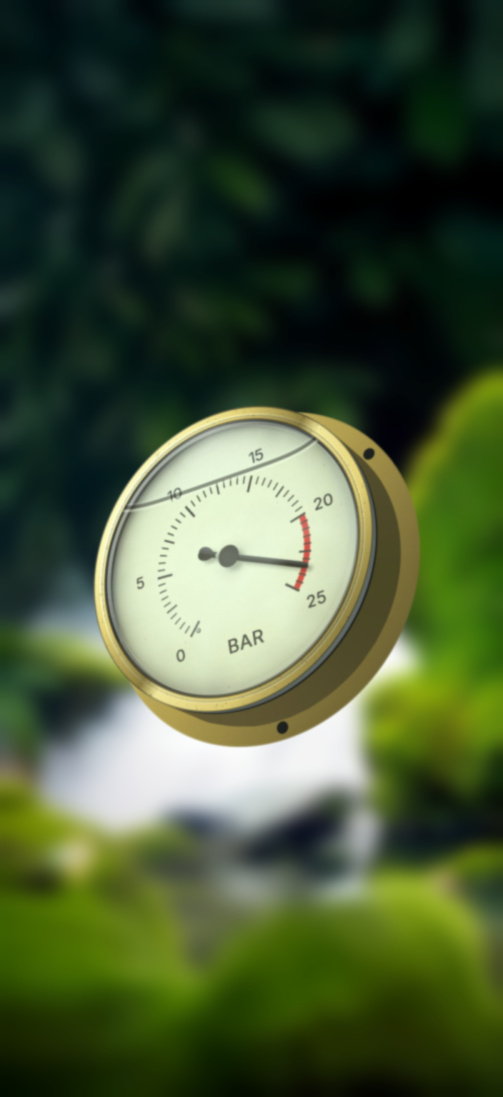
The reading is 23.5 bar
